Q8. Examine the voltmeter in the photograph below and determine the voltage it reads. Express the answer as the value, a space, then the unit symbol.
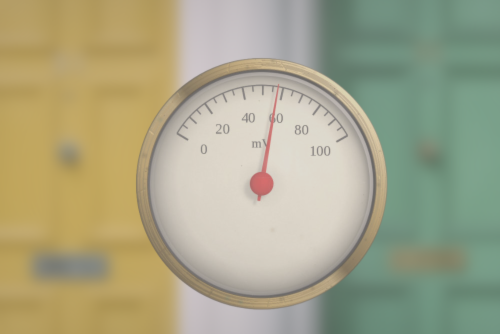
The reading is 57.5 mV
